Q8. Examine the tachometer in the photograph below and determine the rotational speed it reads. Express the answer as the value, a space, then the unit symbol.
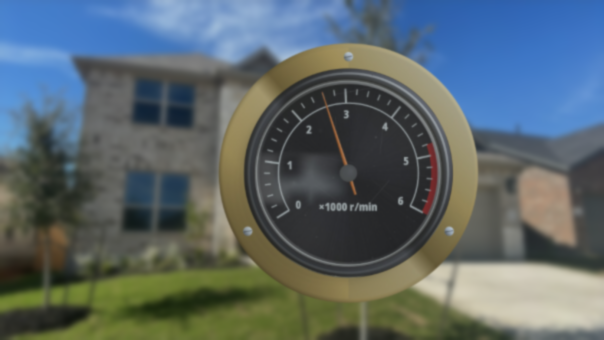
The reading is 2600 rpm
